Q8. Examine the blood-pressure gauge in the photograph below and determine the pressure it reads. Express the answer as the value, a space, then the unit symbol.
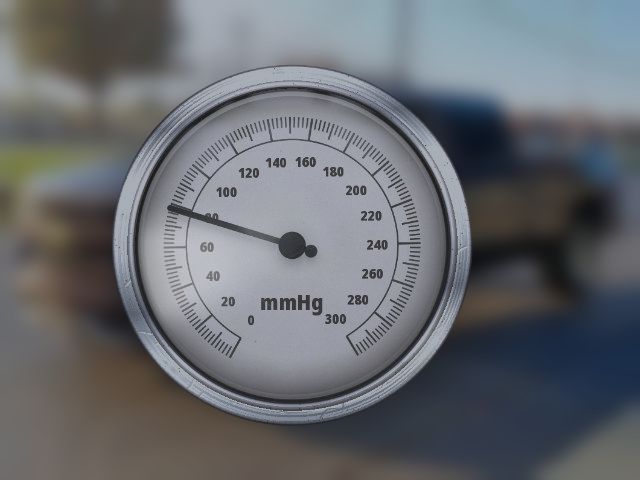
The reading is 78 mmHg
